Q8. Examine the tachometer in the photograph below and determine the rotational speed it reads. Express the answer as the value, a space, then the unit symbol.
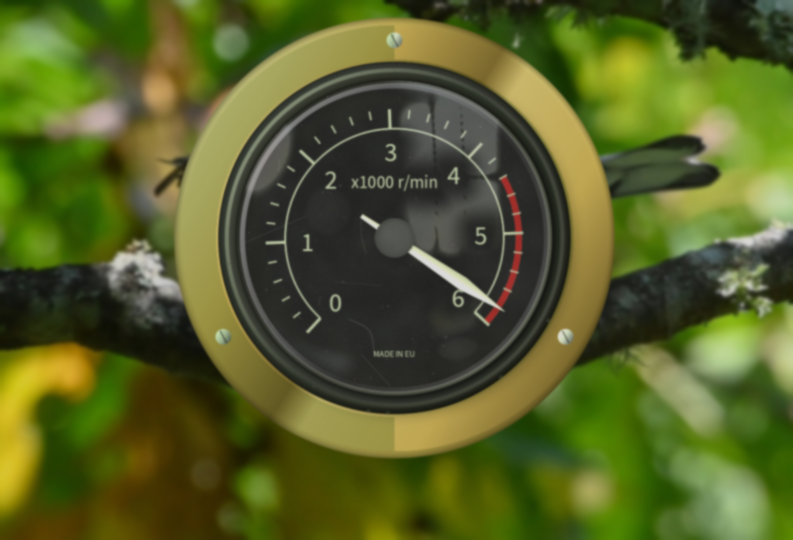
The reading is 5800 rpm
